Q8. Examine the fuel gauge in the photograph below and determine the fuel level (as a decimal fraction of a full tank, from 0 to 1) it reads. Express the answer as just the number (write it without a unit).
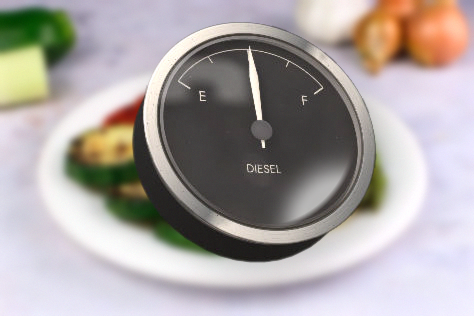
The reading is 0.5
